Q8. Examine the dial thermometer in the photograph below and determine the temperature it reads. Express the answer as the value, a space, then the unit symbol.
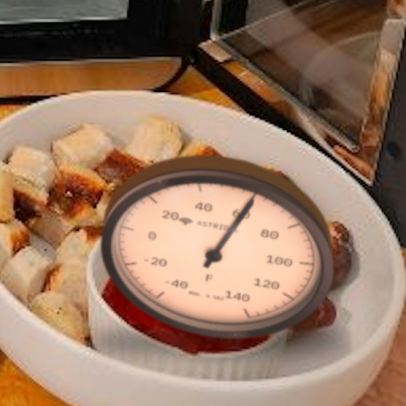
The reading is 60 °F
